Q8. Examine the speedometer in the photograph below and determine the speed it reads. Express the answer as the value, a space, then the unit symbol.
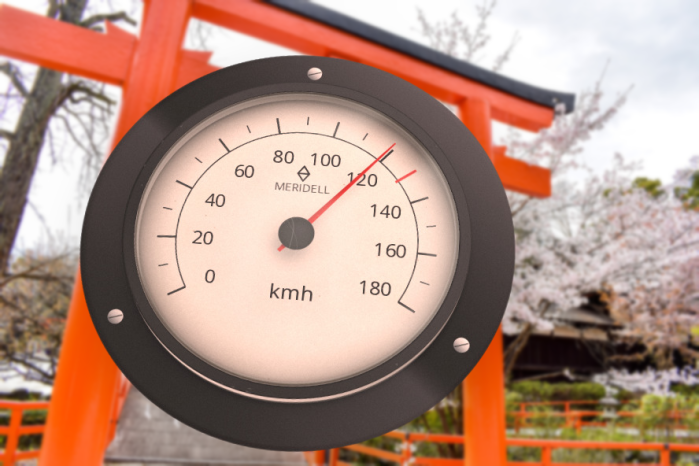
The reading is 120 km/h
